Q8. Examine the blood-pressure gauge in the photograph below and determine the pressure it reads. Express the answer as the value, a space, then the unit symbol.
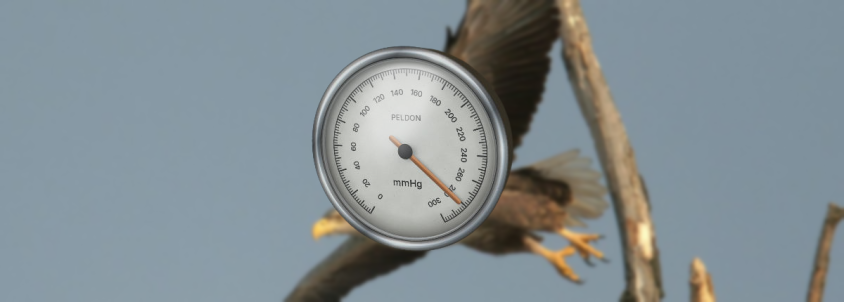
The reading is 280 mmHg
